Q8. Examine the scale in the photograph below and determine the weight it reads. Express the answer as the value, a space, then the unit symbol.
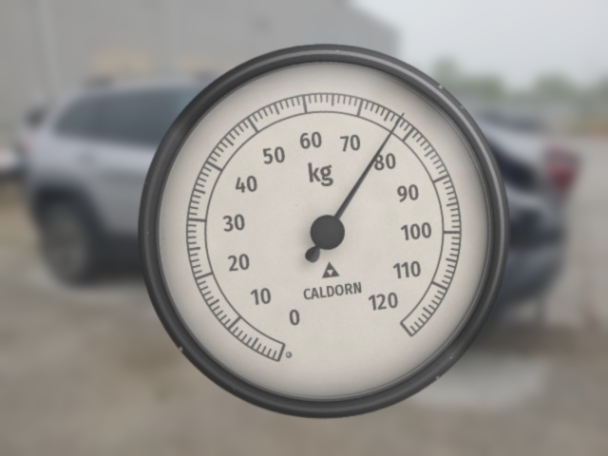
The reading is 77 kg
